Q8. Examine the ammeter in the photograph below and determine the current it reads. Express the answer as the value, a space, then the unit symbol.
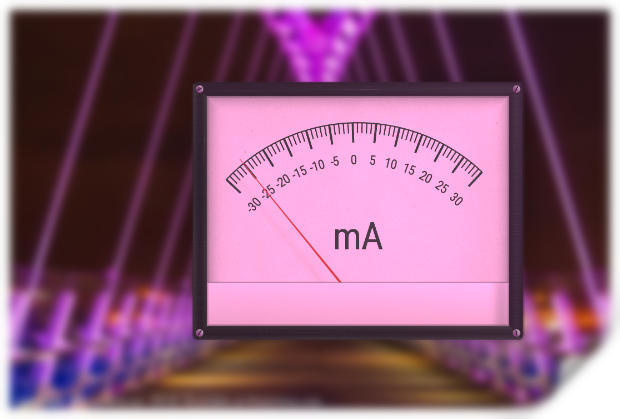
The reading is -25 mA
